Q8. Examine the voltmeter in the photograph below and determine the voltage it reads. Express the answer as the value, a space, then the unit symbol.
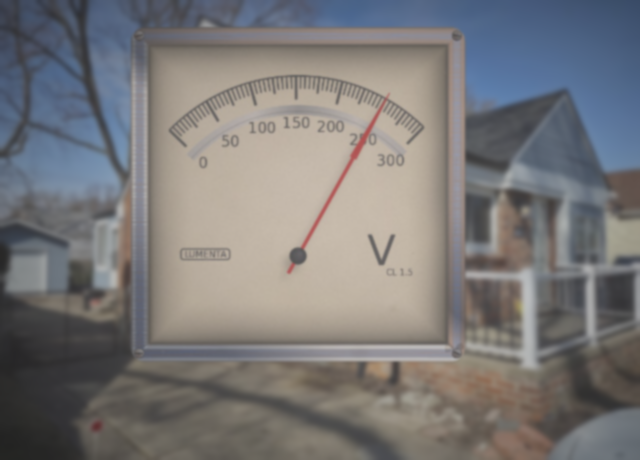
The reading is 250 V
